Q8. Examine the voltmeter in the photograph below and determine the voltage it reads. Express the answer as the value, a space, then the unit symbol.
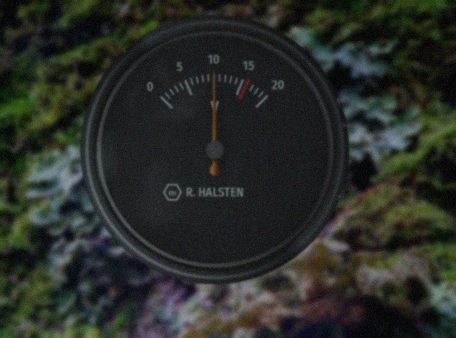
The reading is 10 V
